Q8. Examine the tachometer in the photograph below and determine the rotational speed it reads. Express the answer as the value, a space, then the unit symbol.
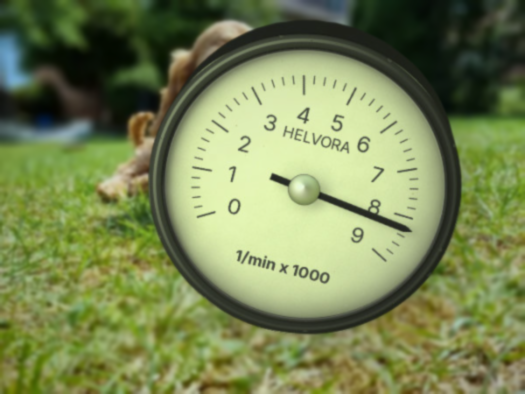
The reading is 8200 rpm
